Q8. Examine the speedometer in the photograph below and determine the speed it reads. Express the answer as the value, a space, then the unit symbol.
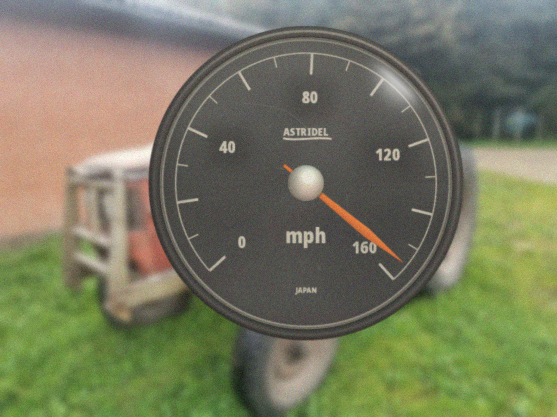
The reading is 155 mph
